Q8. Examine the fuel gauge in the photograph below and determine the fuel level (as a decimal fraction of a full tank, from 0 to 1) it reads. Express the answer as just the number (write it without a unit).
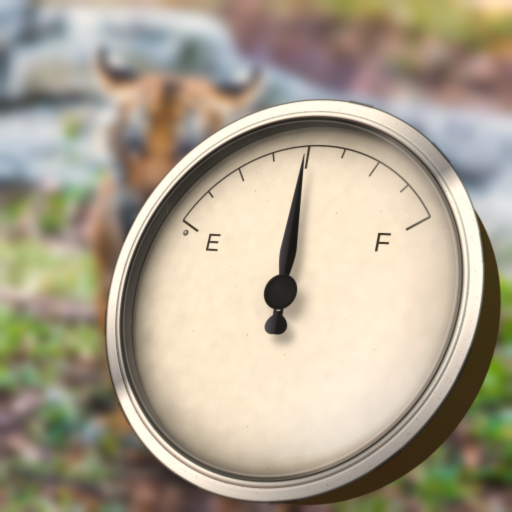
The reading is 0.5
